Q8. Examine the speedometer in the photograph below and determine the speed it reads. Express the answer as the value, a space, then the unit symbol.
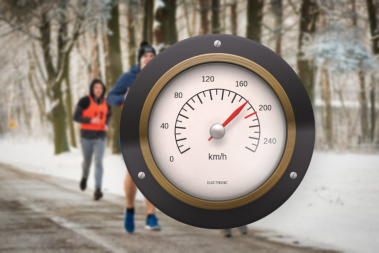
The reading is 180 km/h
